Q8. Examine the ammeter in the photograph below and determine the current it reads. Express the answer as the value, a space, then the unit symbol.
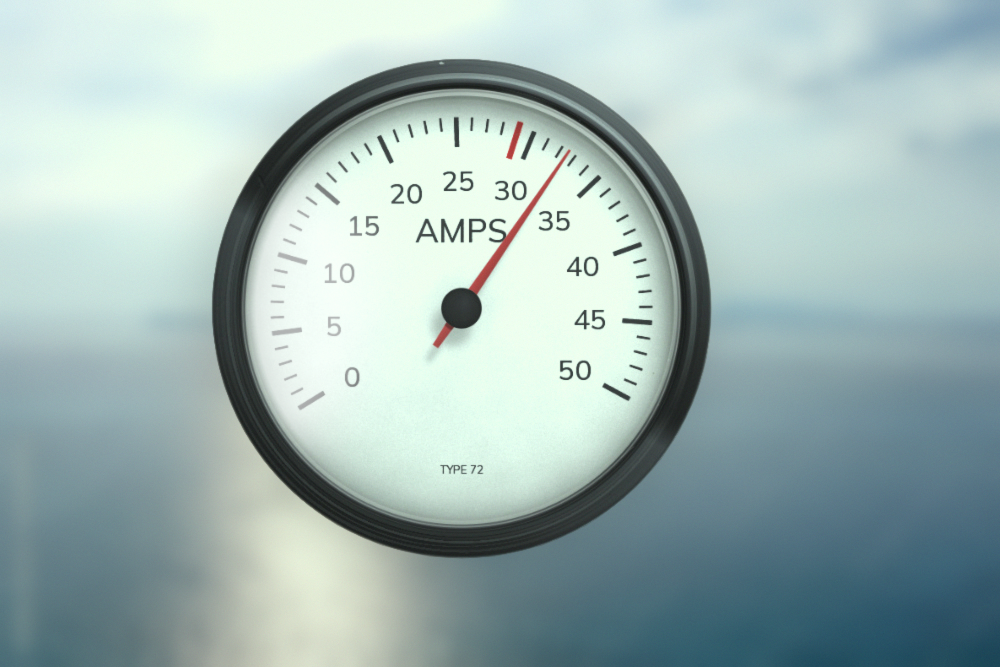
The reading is 32.5 A
